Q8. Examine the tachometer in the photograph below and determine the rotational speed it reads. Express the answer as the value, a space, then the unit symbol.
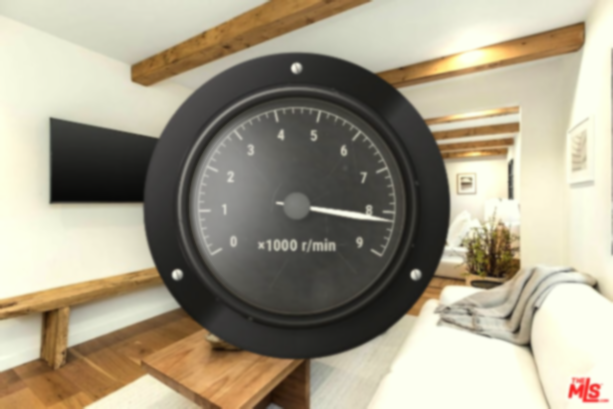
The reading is 8200 rpm
